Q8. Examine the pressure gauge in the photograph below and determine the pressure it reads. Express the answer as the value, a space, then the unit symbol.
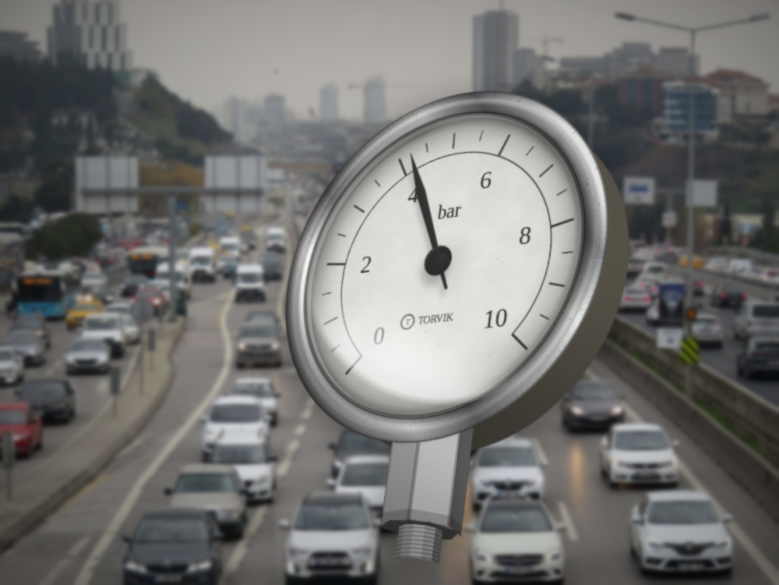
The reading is 4.25 bar
